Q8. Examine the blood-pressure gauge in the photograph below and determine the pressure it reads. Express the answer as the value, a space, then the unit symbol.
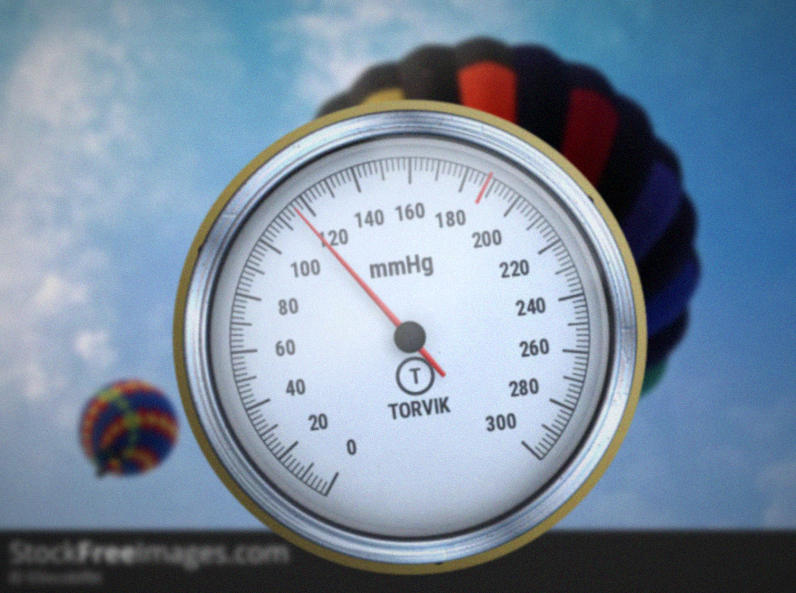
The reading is 116 mmHg
